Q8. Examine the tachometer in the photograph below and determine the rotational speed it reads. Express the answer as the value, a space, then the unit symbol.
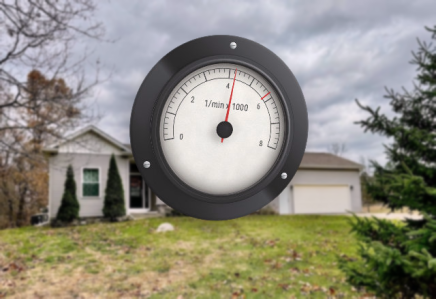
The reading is 4200 rpm
